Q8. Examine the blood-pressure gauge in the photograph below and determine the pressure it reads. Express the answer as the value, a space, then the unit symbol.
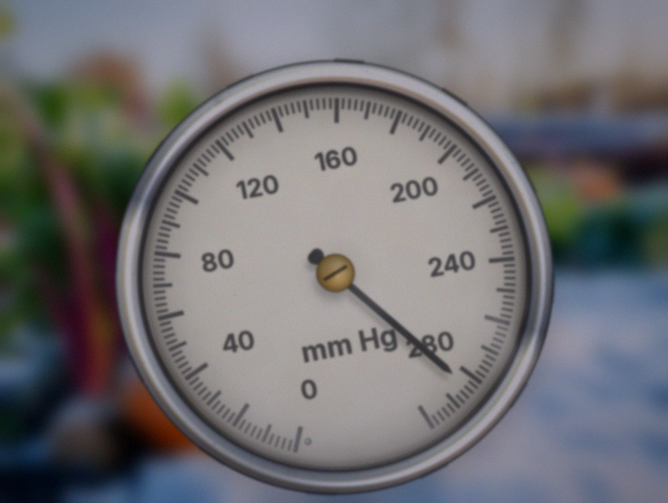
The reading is 284 mmHg
